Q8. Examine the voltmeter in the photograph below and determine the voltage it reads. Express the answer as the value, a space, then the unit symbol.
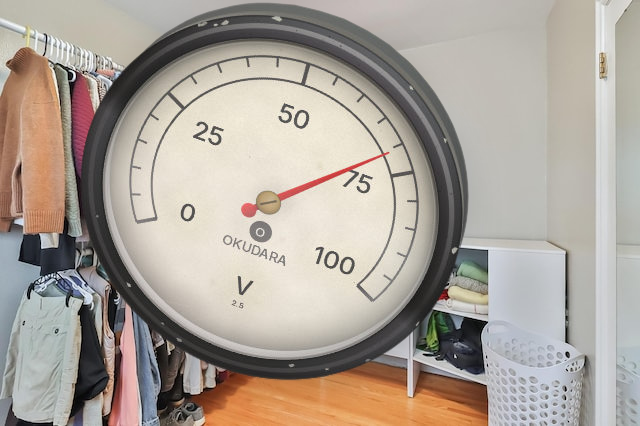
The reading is 70 V
